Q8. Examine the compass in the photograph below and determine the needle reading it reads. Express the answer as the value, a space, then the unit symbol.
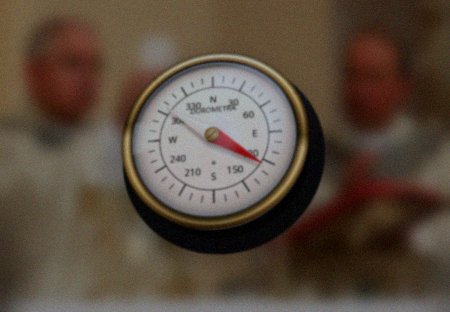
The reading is 125 °
